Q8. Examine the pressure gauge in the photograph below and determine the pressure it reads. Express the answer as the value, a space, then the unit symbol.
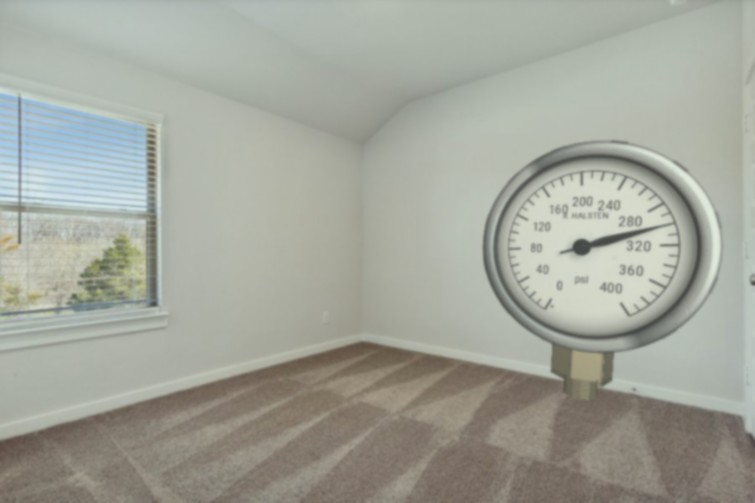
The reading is 300 psi
